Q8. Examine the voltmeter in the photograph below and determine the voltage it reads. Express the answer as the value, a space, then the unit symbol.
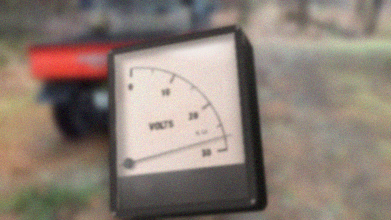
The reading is 27.5 V
